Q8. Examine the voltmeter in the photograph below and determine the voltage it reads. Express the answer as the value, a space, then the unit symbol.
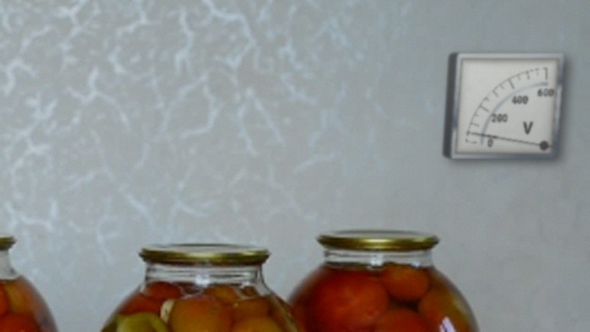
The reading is 50 V
